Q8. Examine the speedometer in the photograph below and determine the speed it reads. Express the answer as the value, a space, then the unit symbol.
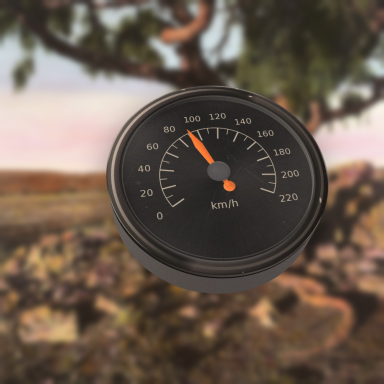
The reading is 90 km/h
